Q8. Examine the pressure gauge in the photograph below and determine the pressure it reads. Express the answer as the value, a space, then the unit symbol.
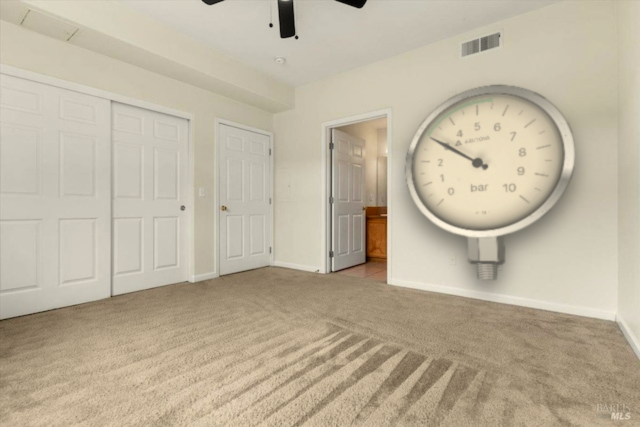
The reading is 3 bar
